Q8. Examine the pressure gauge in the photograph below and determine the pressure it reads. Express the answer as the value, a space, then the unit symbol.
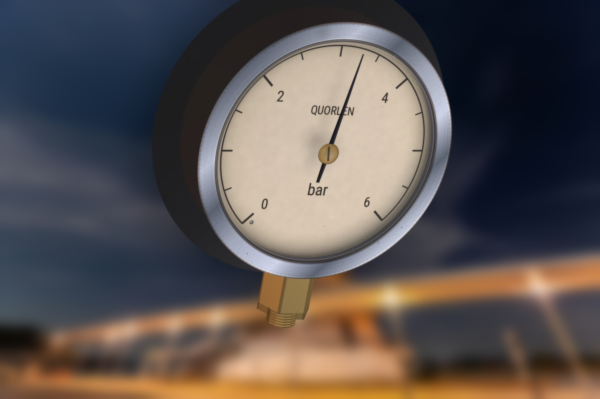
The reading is 3.25 bar
